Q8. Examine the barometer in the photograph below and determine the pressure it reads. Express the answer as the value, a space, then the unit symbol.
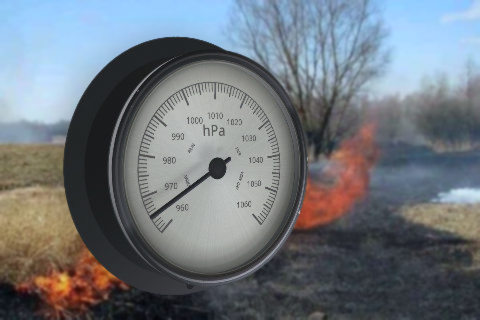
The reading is 965 hPa
